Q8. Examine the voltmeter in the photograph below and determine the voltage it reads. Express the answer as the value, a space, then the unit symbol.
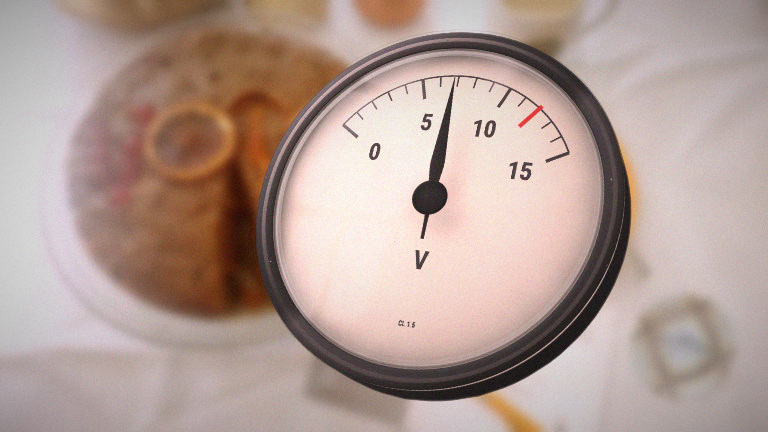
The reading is 7 V
